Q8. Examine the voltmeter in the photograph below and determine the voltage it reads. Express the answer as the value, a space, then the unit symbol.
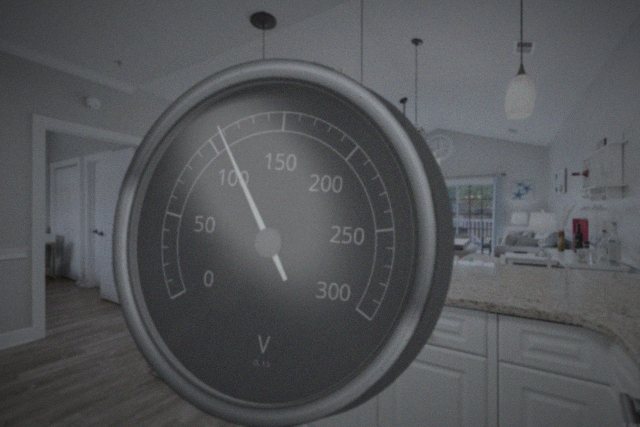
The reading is 110 V
